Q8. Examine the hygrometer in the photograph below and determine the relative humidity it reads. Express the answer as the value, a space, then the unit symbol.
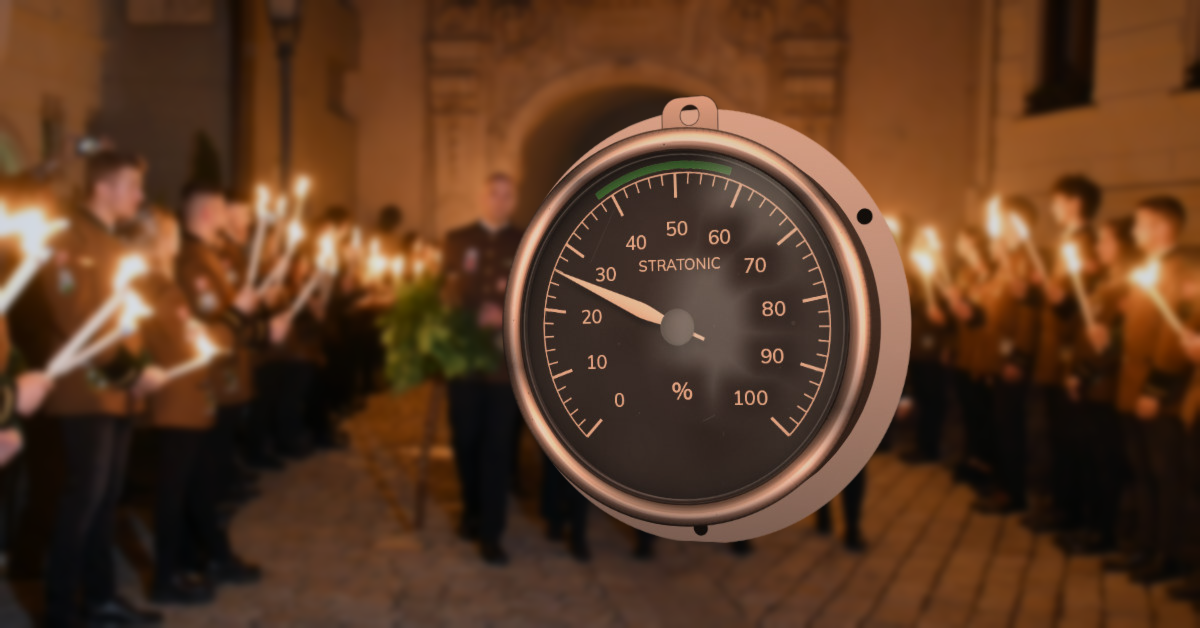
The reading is 26 %
